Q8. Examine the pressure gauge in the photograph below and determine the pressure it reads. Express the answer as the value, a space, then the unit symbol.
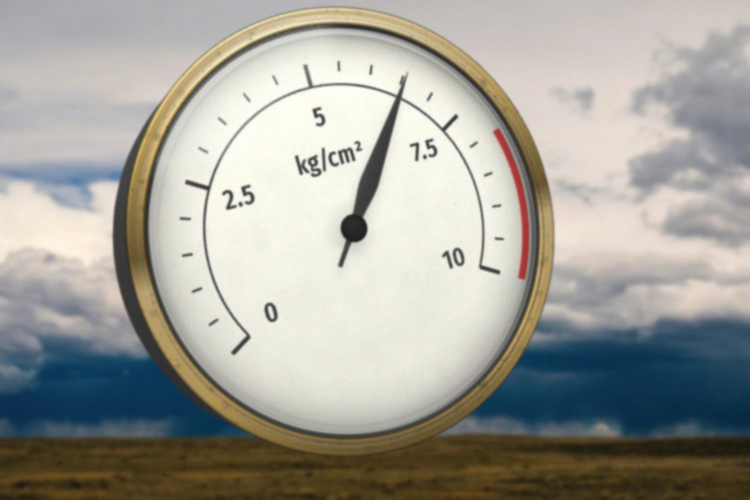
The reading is 6.5 kg/cm²
